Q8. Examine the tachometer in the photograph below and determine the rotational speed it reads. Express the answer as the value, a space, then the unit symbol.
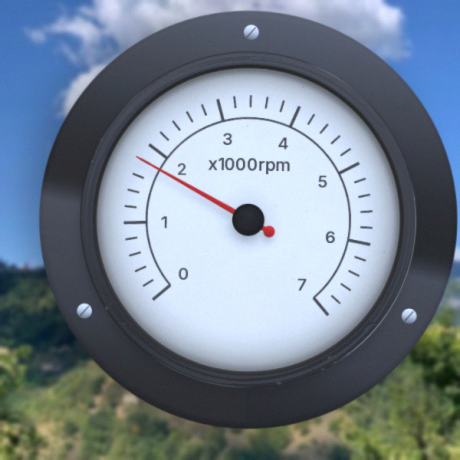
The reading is 1800 rpm
